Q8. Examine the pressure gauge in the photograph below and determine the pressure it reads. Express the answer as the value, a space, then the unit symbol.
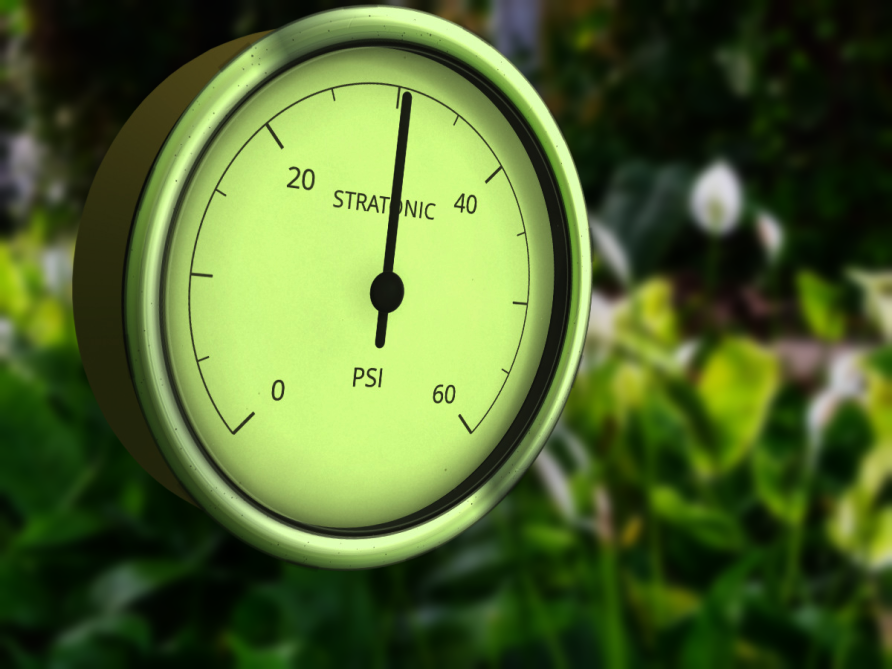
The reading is 30 psi
